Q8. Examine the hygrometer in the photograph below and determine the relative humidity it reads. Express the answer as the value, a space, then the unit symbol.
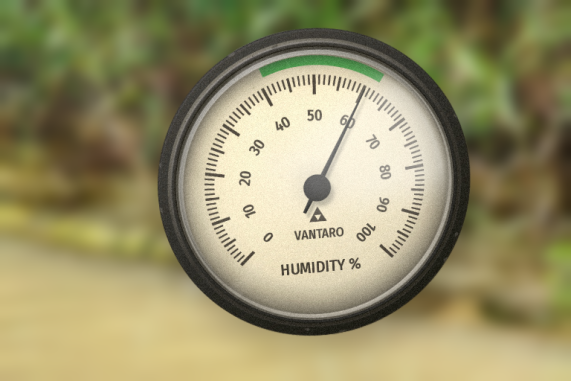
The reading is 60 %
